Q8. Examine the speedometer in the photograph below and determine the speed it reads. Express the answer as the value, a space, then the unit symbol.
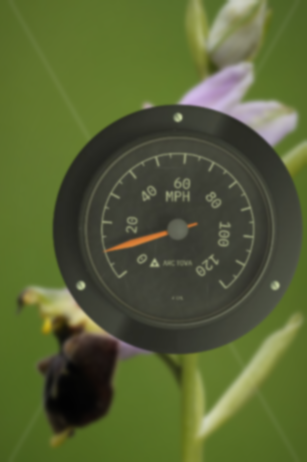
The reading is 10 mph
